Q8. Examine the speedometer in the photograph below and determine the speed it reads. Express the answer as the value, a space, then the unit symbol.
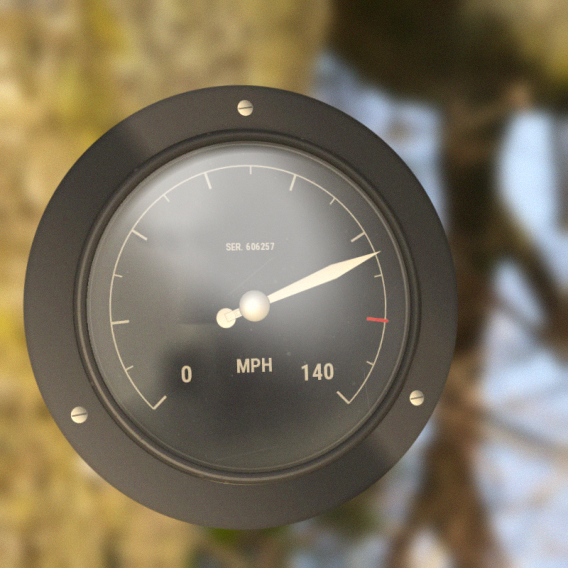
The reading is 105 mph
